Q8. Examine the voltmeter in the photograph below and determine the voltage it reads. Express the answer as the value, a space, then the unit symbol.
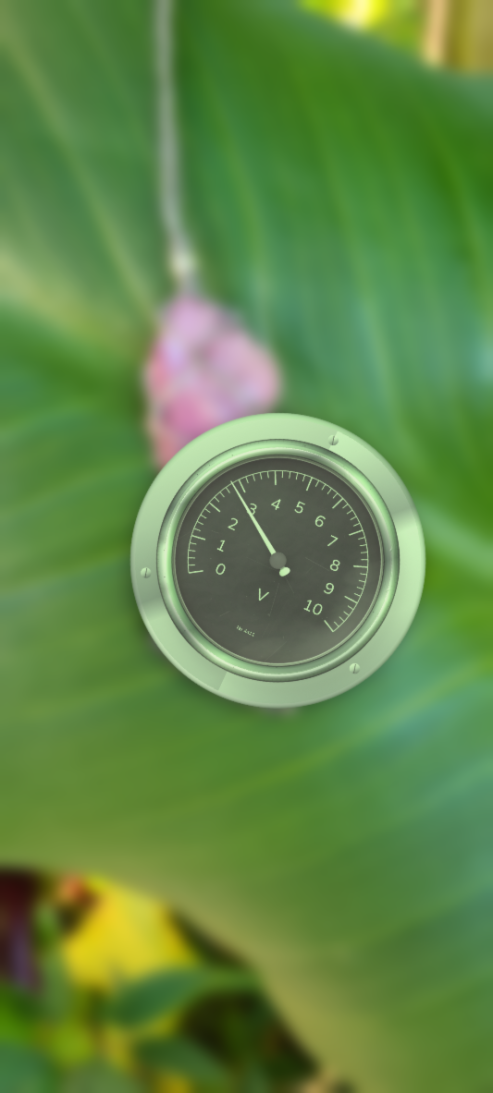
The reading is 2.8 V
